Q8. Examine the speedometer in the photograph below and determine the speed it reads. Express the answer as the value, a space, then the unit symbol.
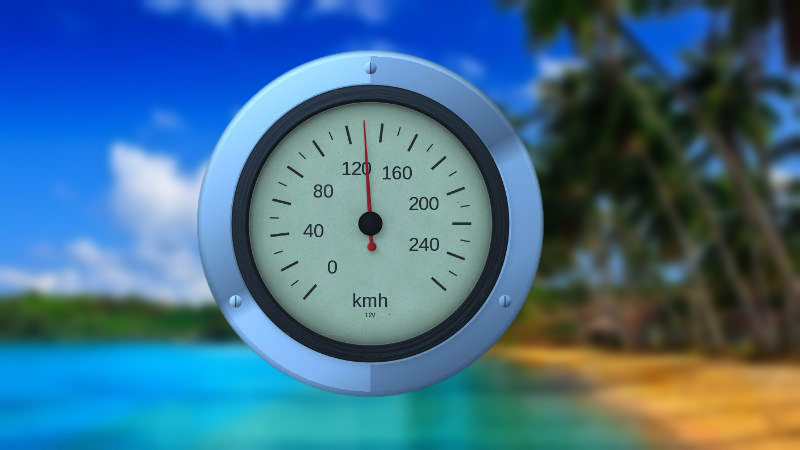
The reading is 130 km/h
